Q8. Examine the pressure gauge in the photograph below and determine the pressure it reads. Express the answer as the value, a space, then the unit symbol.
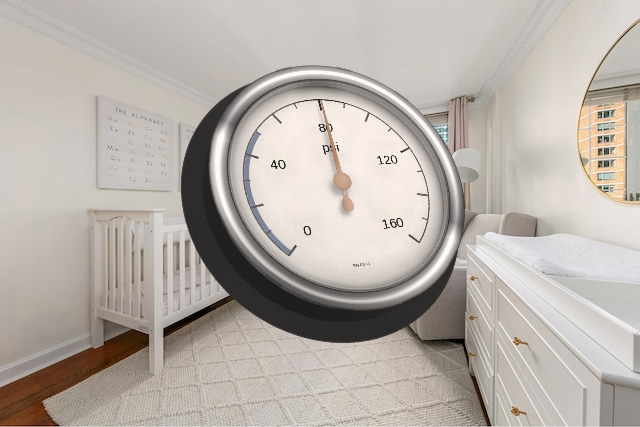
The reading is 80 psi
